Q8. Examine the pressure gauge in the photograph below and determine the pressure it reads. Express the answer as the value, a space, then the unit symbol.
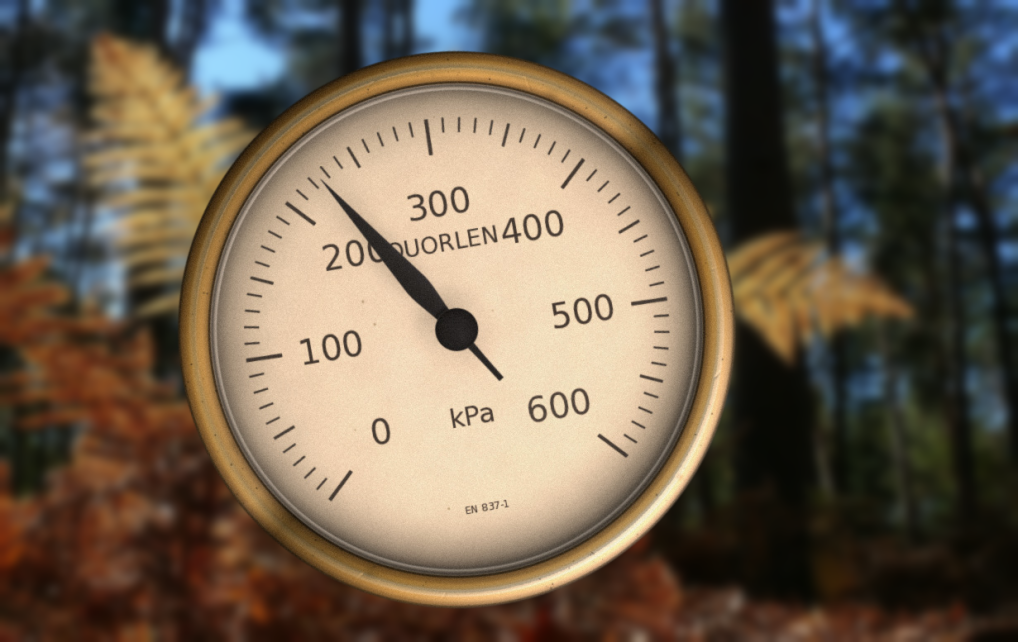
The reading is 225 kPa
